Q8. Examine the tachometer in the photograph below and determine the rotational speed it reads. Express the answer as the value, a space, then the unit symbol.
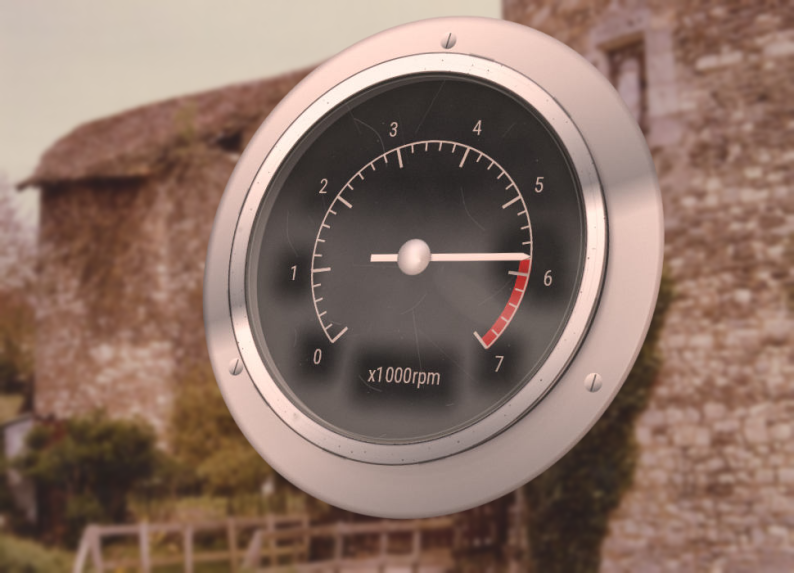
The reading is 5800 rpm
